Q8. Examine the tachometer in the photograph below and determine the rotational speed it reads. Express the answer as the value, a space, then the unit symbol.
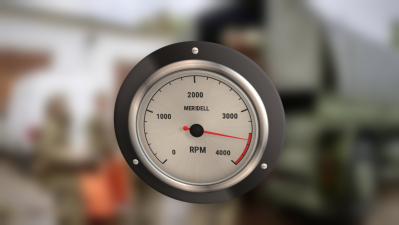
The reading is 3500 rpm
